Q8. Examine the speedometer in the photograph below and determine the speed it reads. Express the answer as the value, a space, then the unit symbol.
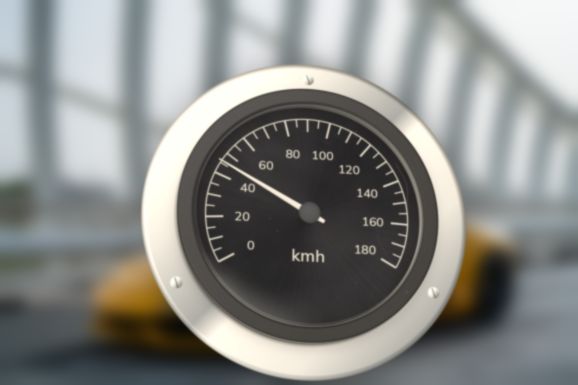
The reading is 45 km/h
